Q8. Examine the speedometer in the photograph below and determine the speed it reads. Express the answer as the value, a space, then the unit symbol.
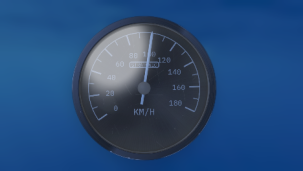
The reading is 100 km/h
